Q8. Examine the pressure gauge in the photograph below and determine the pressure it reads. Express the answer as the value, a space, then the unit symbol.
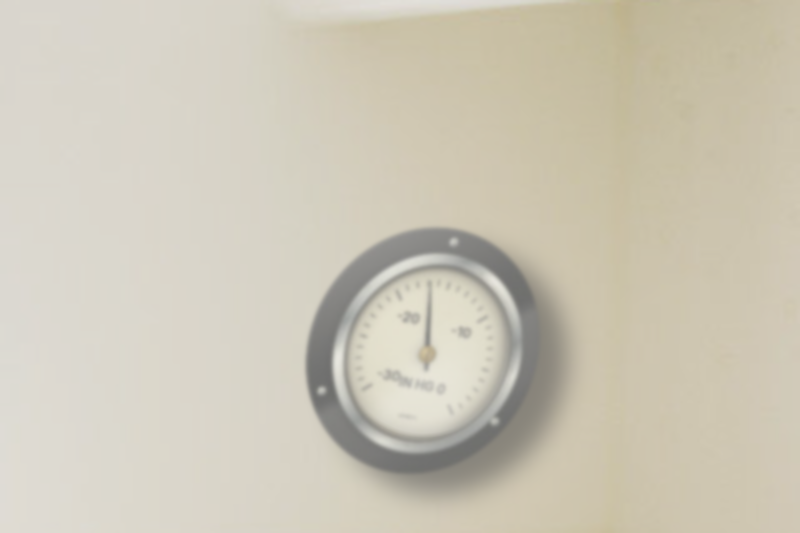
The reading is -17 inHg
